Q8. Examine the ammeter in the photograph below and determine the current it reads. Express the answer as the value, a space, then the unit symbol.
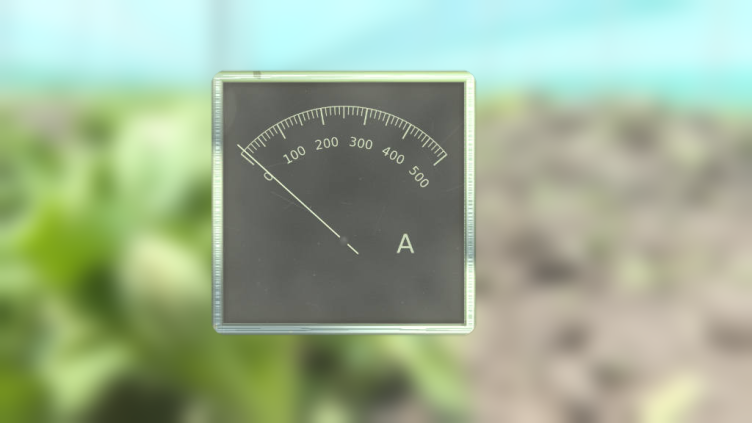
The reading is 10 A
